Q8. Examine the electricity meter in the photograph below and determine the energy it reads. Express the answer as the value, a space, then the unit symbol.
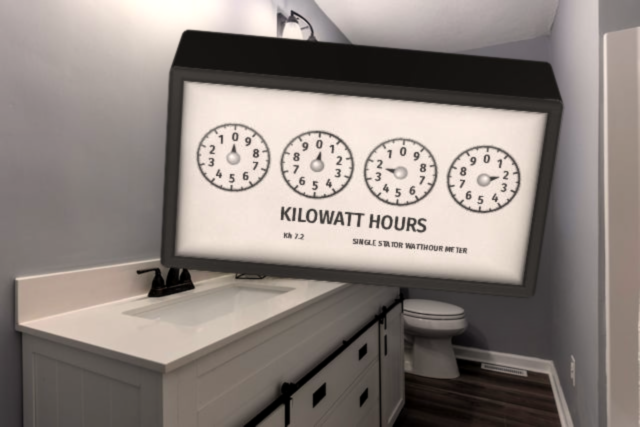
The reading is 22 kWh
